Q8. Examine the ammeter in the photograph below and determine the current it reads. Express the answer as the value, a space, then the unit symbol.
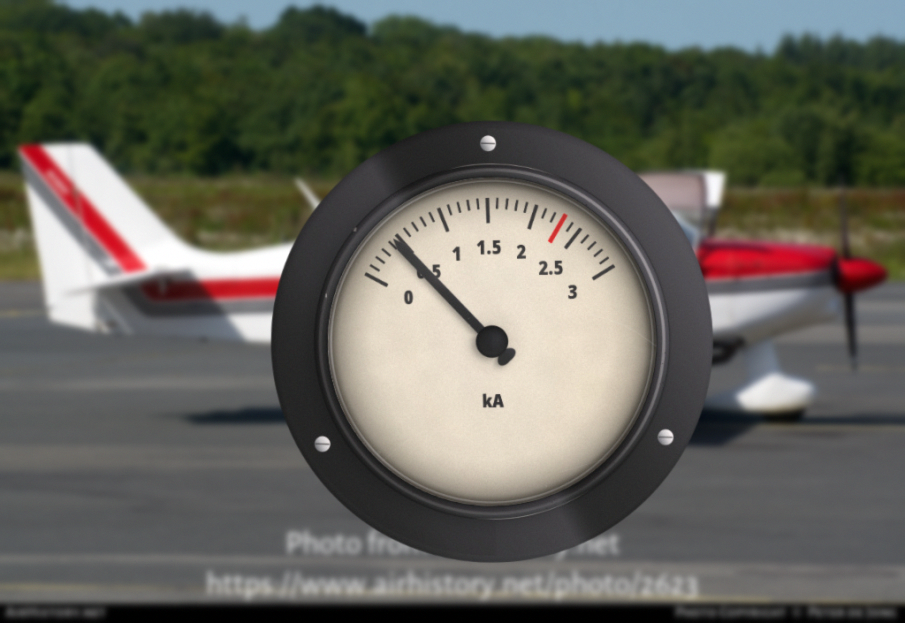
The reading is 0.45 kA
